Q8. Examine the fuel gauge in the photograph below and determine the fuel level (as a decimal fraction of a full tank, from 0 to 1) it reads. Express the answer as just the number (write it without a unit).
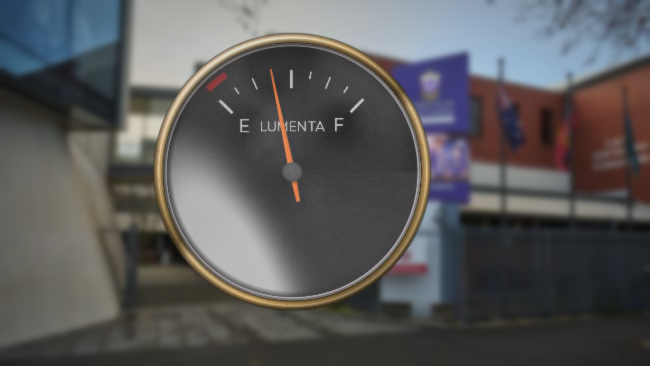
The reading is 0.375
